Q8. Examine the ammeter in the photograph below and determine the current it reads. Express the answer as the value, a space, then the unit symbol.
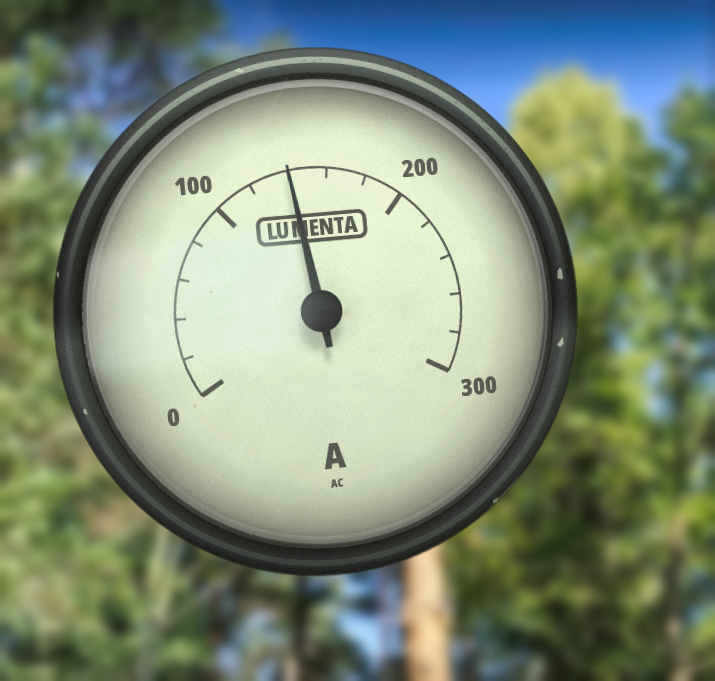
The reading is 140 A
